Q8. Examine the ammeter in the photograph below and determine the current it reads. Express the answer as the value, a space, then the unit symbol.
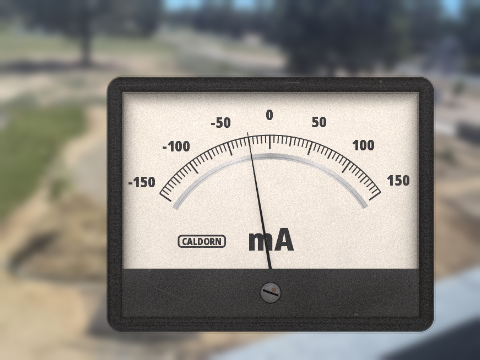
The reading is -25 mA
